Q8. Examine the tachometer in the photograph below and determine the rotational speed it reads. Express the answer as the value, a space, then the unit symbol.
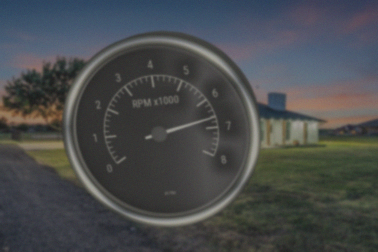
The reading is 6600 rpm
